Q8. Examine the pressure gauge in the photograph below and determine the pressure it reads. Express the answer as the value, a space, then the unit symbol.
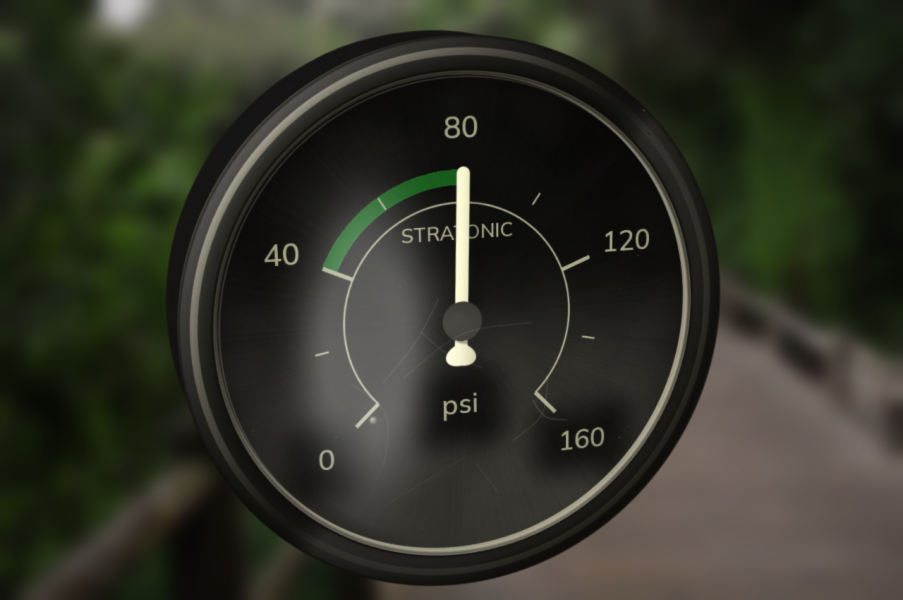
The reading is 80 psi
